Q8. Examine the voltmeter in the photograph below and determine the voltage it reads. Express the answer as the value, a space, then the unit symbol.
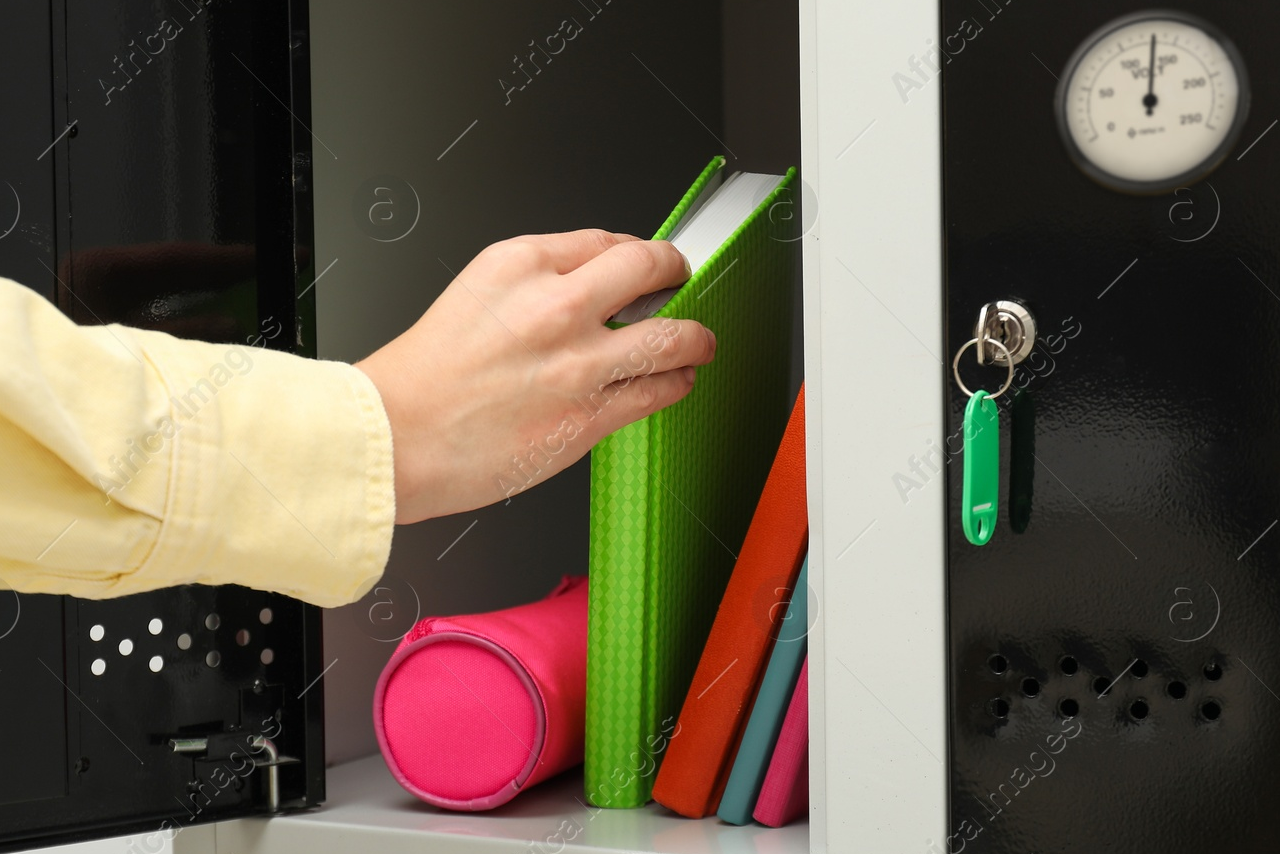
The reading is 130 V
